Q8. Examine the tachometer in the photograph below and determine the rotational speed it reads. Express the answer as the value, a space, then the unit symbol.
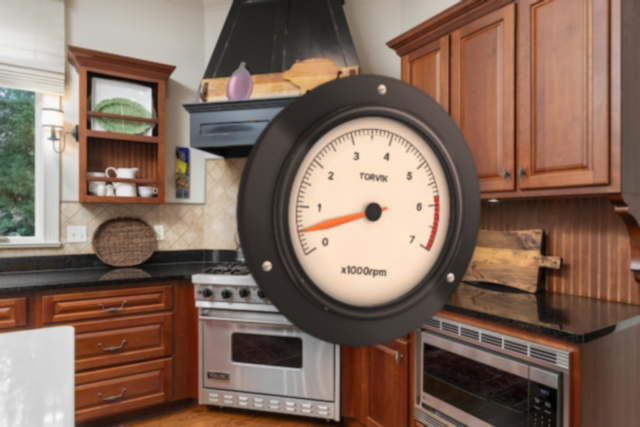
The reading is 500 rpm
